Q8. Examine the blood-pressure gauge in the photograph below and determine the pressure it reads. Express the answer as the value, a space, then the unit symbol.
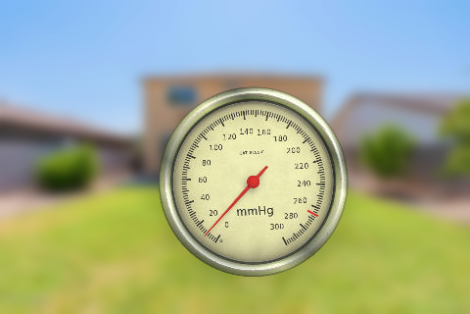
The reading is 10 mmHg
